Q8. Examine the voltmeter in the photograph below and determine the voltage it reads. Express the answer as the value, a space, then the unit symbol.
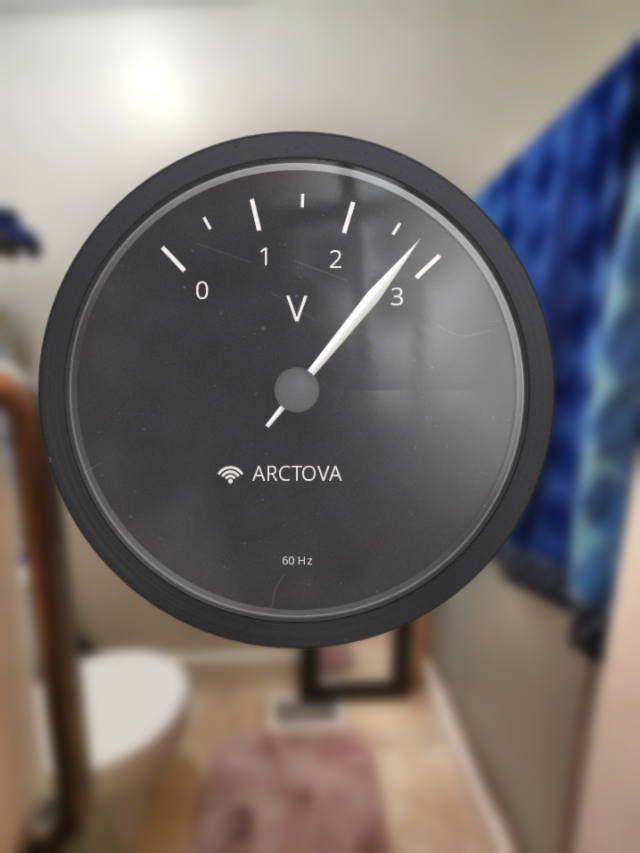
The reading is 2.75 V
